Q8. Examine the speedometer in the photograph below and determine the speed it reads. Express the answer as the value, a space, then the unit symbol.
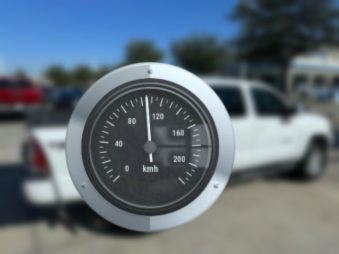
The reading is 105 km/h
